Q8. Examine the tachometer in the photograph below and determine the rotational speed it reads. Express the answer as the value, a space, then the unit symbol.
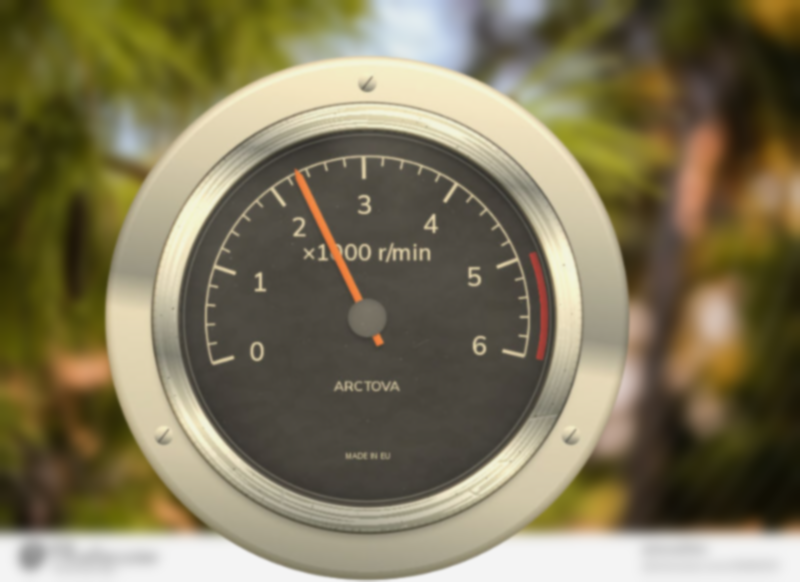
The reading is 2300 rpm
